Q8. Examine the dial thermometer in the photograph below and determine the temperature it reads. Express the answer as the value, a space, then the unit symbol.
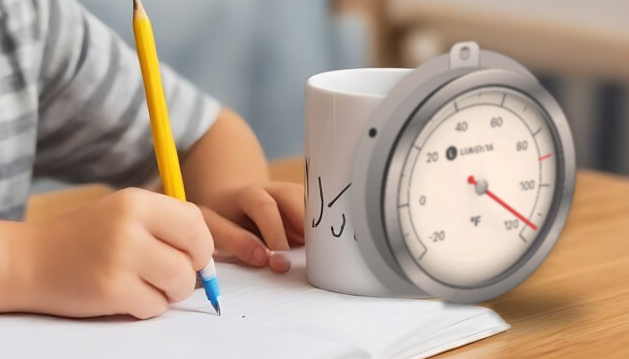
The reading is 115 °F
